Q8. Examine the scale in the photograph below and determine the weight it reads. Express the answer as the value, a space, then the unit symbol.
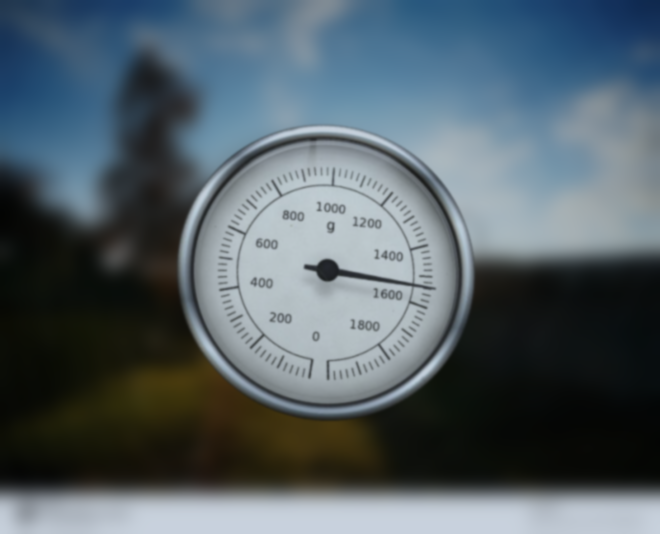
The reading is 1540 g
